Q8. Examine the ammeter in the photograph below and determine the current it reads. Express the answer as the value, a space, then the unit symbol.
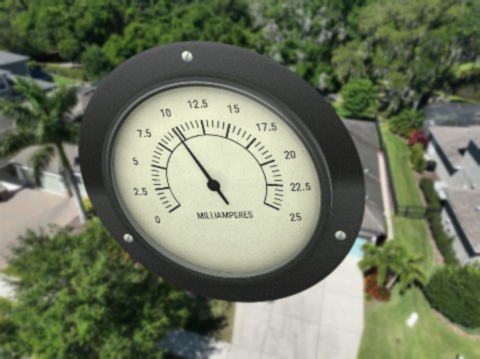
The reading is 10 mA
